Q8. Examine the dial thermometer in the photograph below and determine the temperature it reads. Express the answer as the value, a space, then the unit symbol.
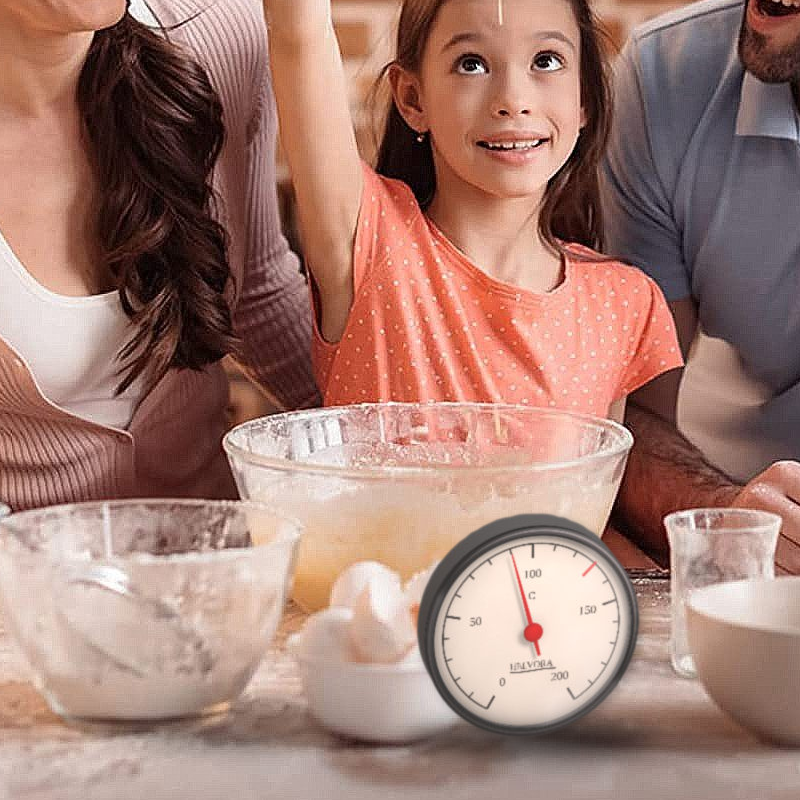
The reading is 90 °C
